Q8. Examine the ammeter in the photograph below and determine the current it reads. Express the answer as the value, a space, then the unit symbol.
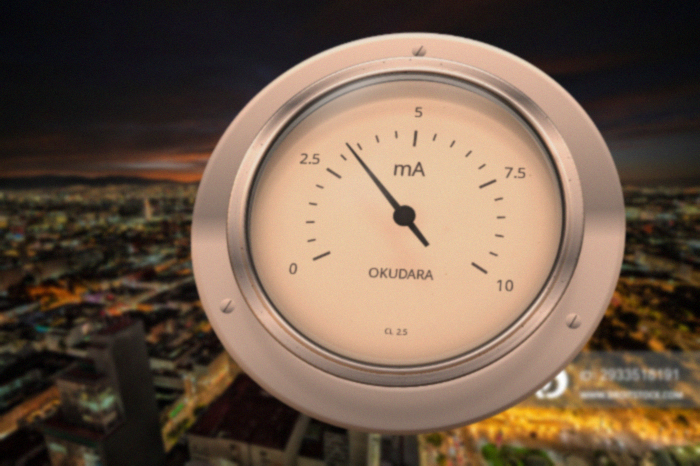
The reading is 3.25 mA
